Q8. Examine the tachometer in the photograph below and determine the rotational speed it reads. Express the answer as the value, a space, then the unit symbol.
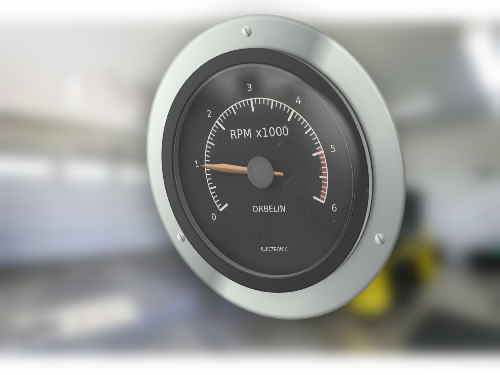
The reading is 1000 rpm
